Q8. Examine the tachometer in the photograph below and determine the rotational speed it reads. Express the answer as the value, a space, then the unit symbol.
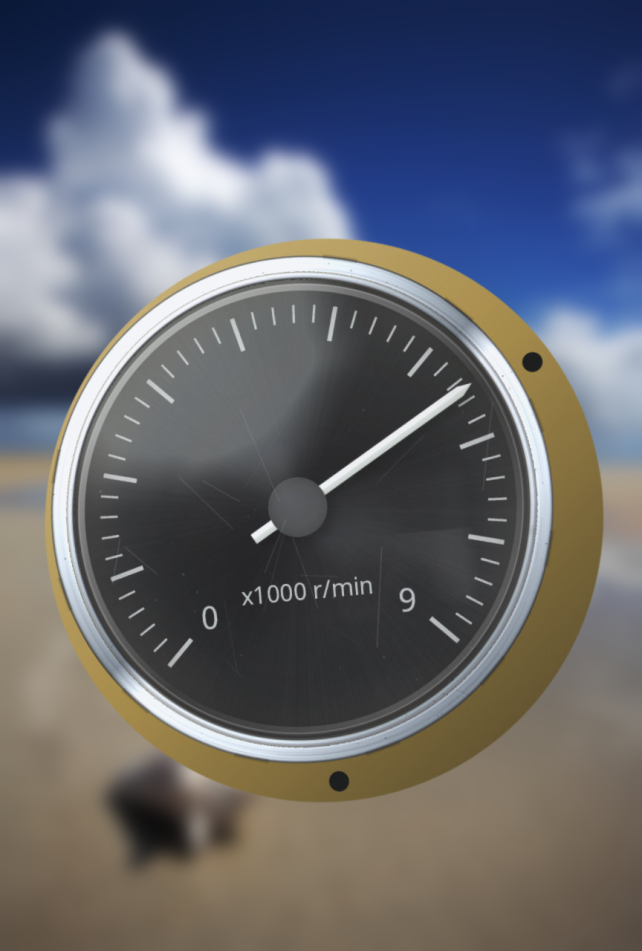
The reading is 6500 rpm
